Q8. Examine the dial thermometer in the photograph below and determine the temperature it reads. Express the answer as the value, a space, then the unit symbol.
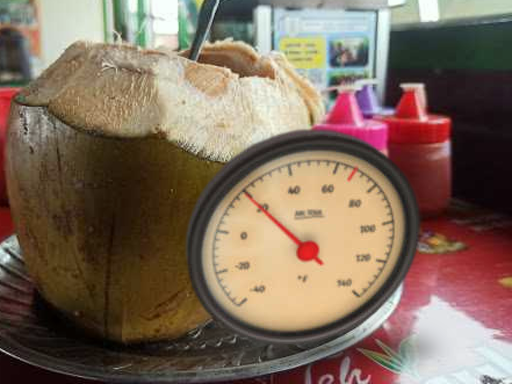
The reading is 20 °F
